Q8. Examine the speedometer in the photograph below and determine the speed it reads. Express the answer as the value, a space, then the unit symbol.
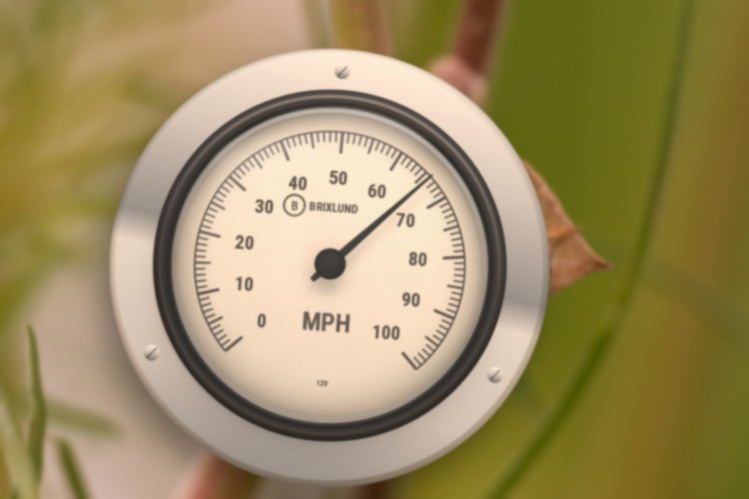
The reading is 66 mph
